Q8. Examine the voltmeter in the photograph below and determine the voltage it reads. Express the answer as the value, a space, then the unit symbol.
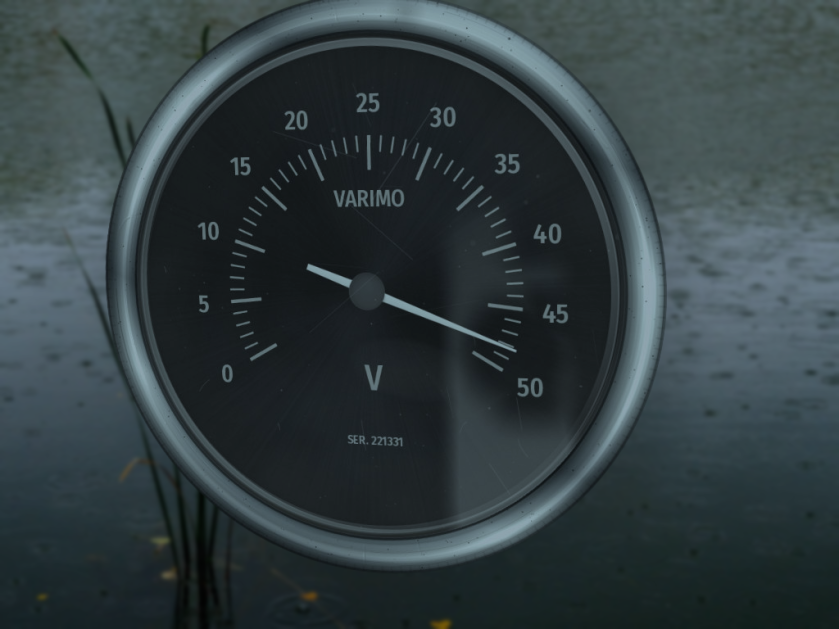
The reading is 48 V
